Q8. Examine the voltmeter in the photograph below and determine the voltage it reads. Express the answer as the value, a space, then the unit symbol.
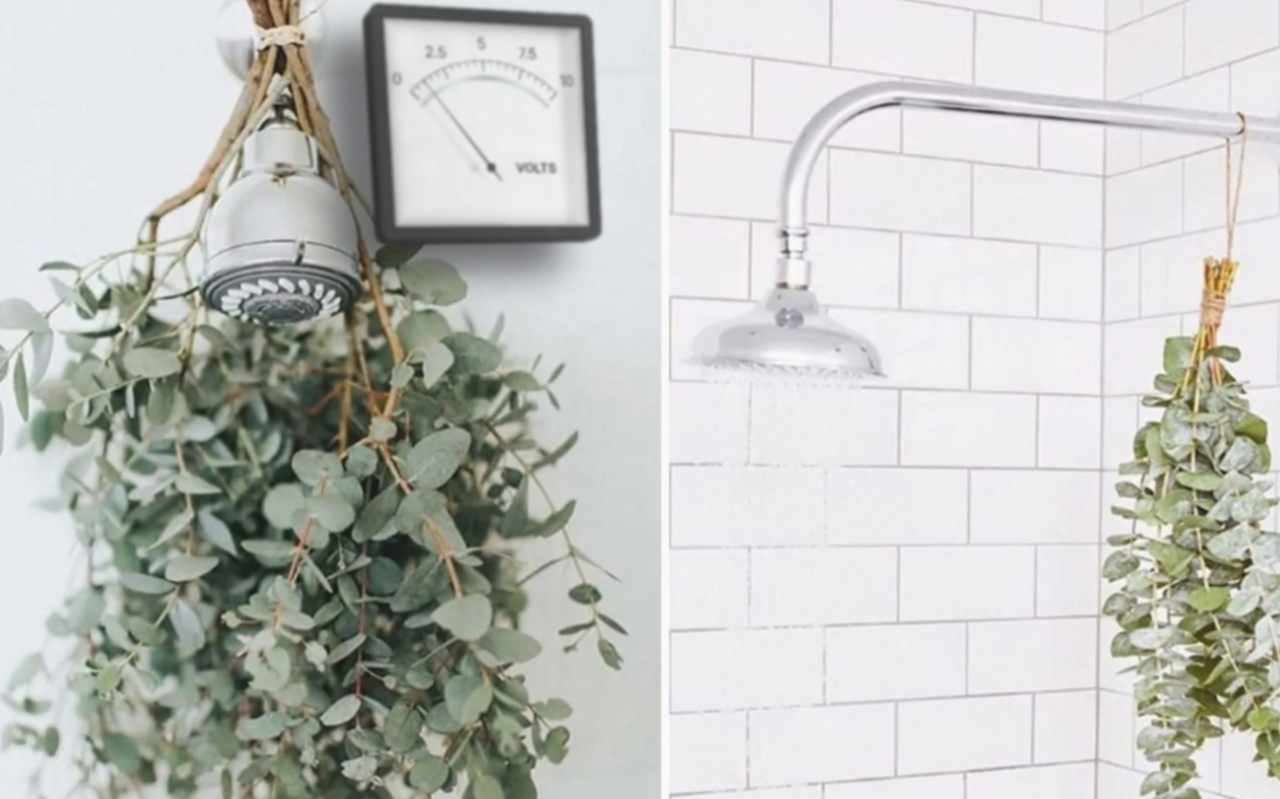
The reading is 1 V
